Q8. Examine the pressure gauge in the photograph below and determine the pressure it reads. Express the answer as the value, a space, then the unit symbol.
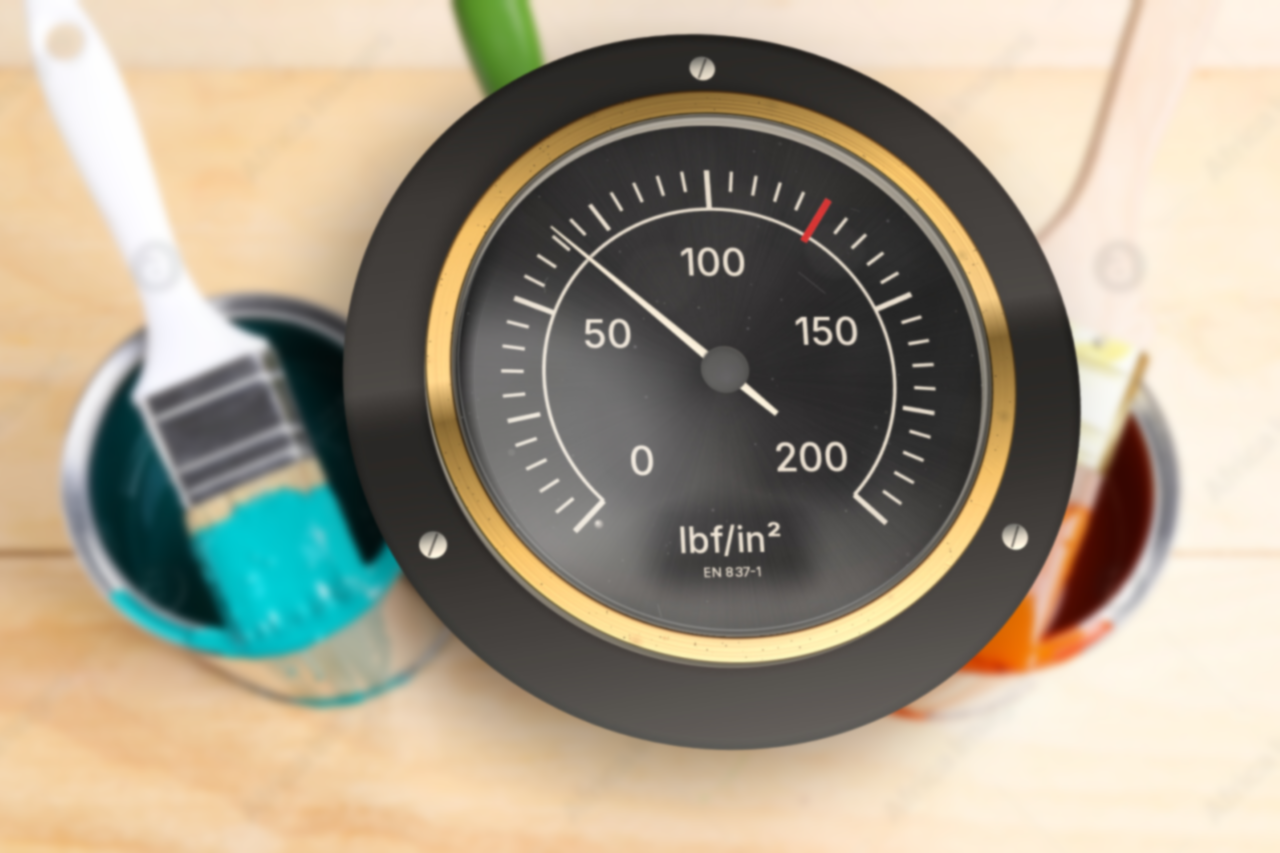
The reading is 65 psi
